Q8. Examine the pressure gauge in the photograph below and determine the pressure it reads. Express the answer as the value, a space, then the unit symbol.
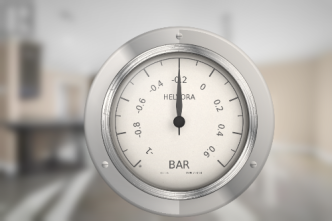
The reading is -0.2 bar
